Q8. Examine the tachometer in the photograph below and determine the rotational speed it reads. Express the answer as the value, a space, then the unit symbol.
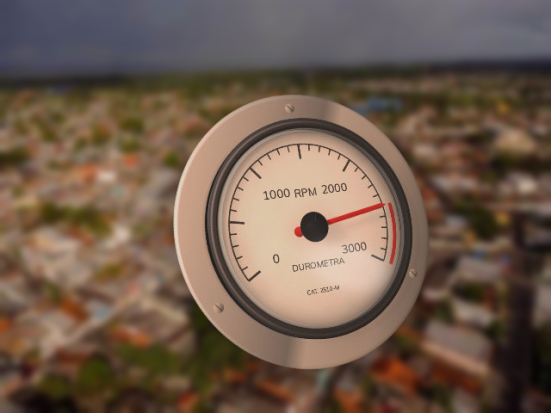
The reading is 2500 rpm
